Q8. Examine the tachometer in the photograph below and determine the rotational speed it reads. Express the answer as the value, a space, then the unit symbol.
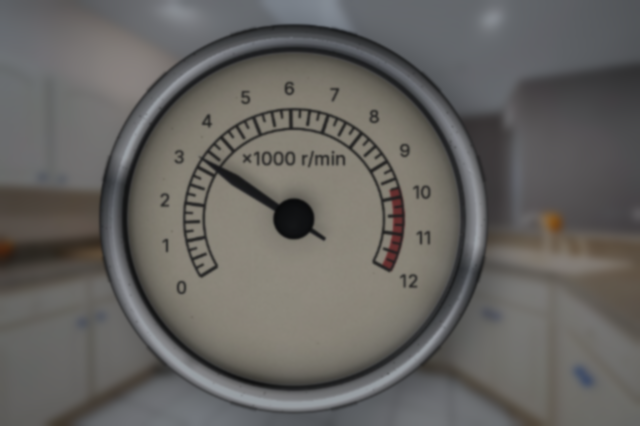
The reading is 3250 rpm
